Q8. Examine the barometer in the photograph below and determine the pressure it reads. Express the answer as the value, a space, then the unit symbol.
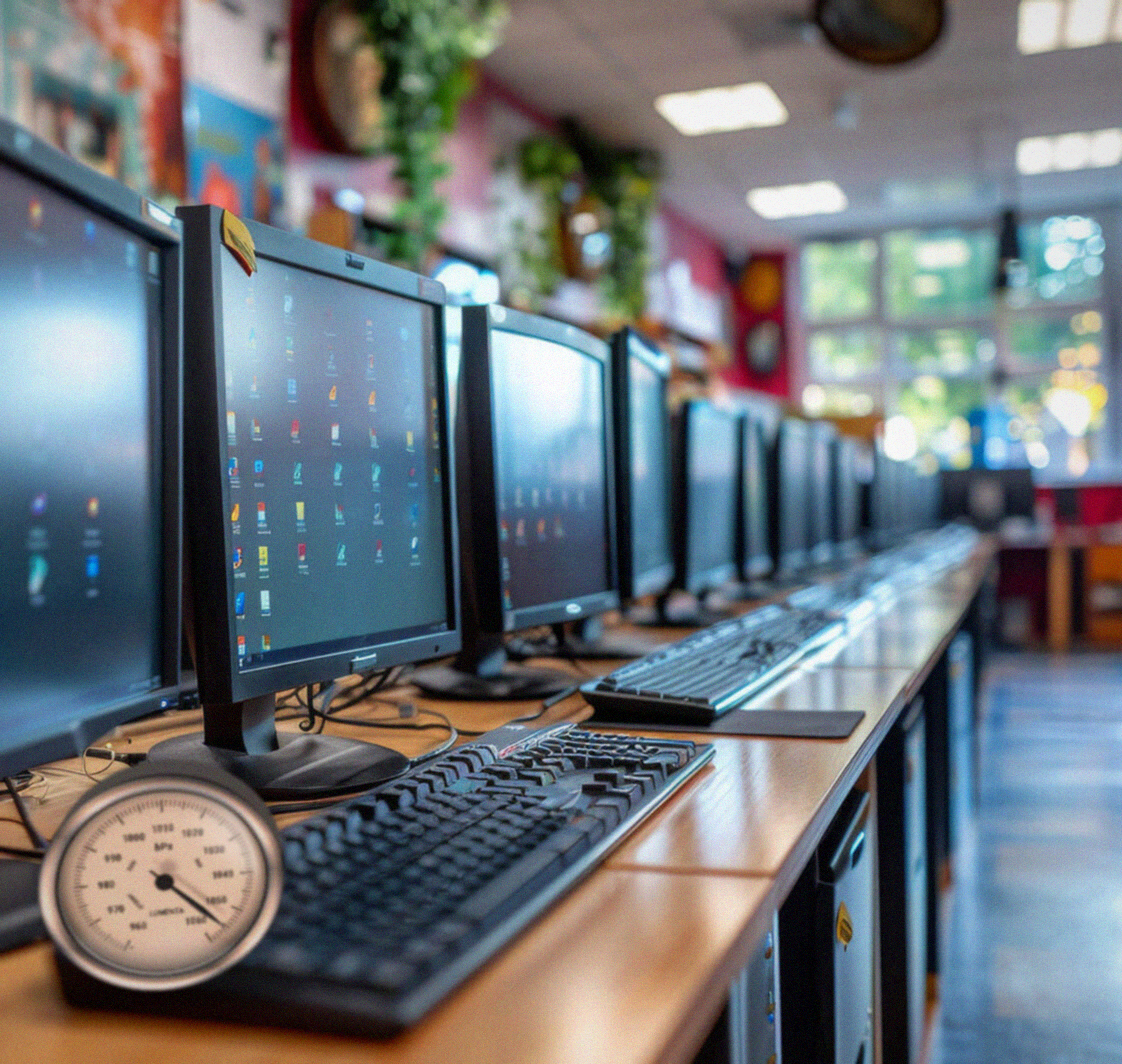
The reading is 1055 hPa
